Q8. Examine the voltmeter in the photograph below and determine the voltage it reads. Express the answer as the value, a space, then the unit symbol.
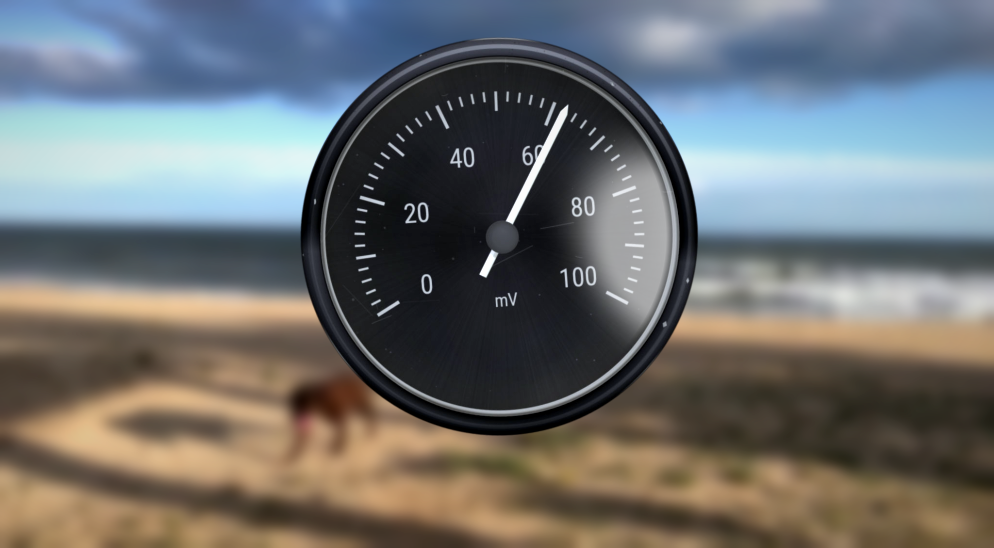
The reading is 62 mV
